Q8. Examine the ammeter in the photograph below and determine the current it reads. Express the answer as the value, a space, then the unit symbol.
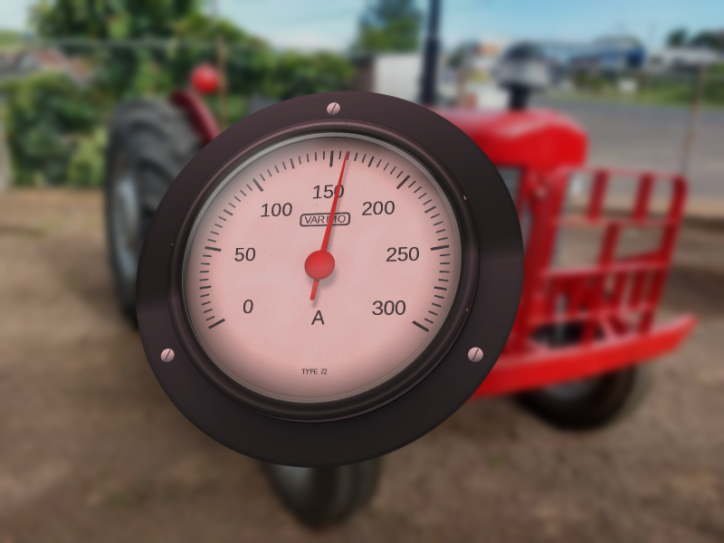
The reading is 160 A
